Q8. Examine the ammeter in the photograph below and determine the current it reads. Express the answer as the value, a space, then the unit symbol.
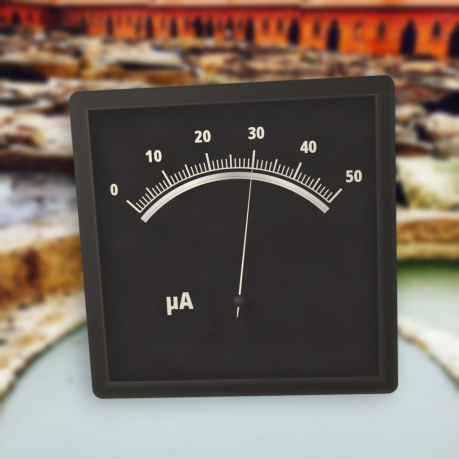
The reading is 30 µA
